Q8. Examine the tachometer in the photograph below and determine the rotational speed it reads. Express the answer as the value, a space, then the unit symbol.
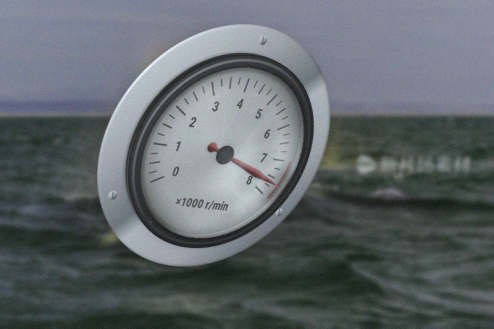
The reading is 7625 rpm
